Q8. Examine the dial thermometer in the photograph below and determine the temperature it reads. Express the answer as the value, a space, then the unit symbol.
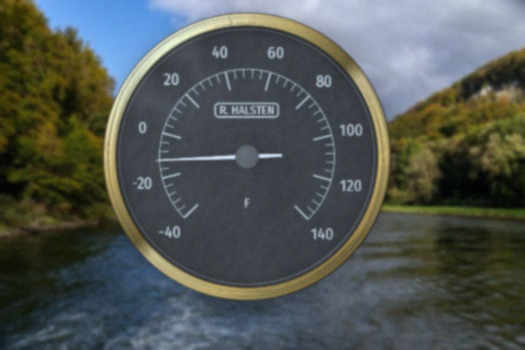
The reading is -12 °F
